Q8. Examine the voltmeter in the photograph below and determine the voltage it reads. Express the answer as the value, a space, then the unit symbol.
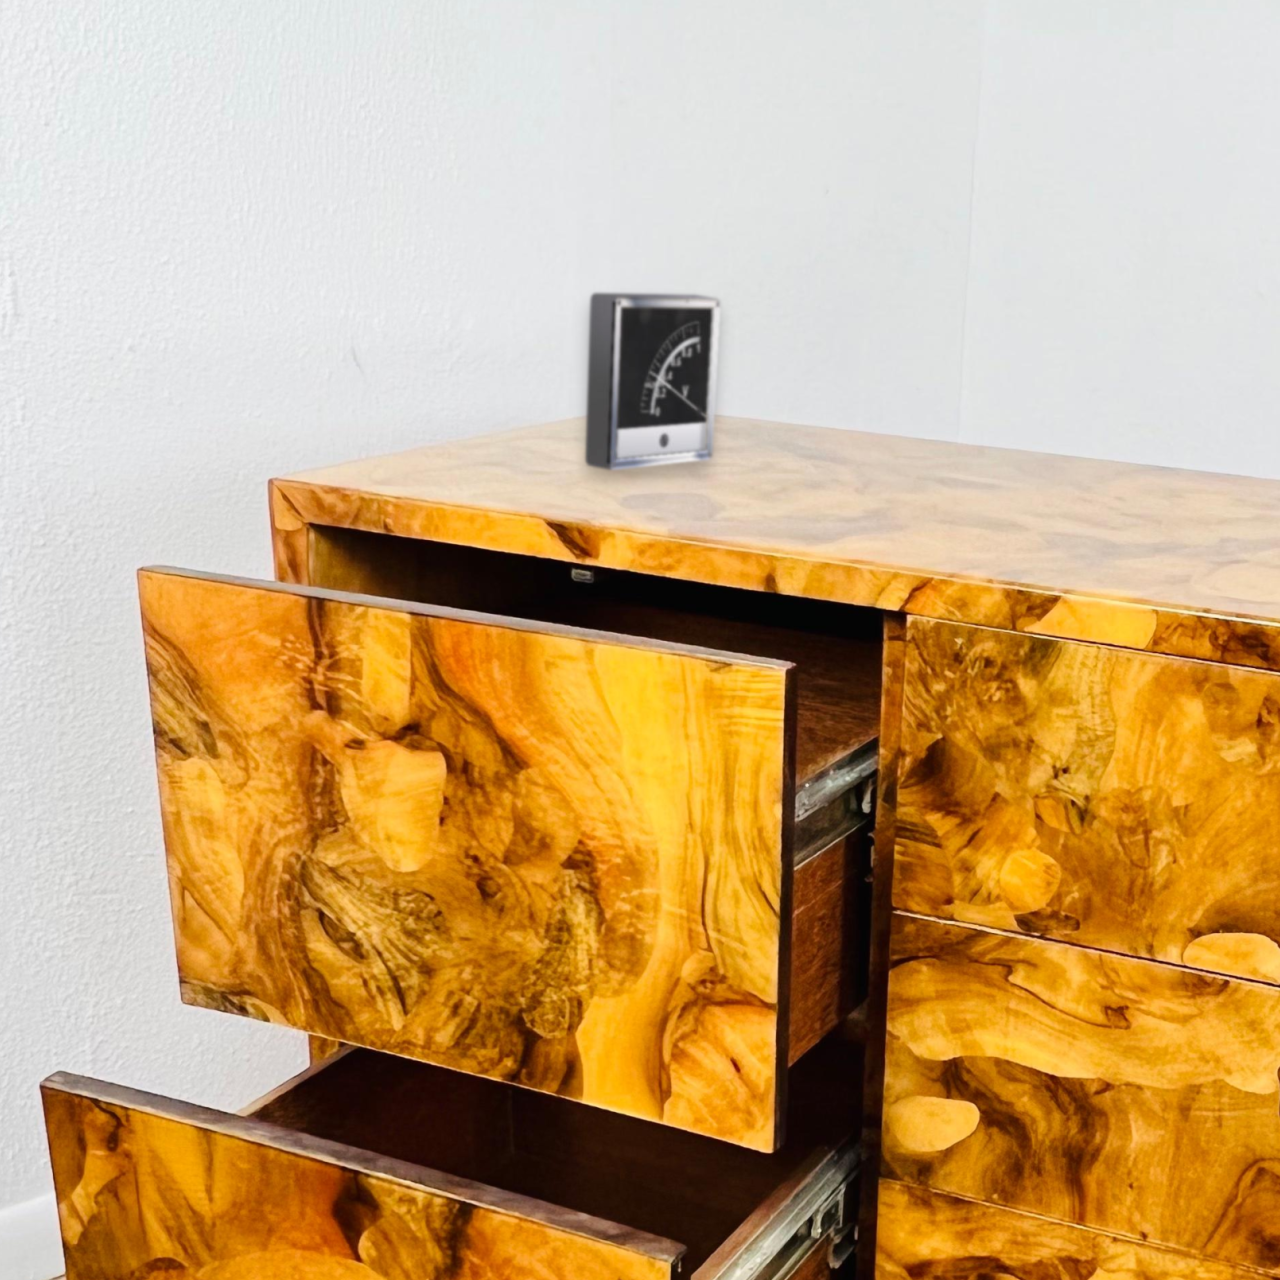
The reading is 0.3 V
